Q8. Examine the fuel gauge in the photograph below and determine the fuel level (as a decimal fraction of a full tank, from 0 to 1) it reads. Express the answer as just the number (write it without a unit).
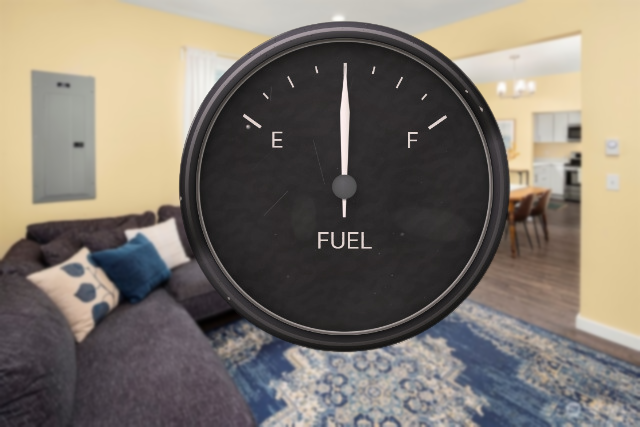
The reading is 0.5
